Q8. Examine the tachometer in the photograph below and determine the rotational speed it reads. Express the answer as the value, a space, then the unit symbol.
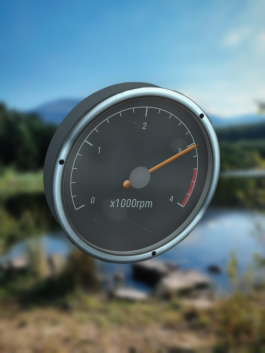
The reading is 3000 rpm
